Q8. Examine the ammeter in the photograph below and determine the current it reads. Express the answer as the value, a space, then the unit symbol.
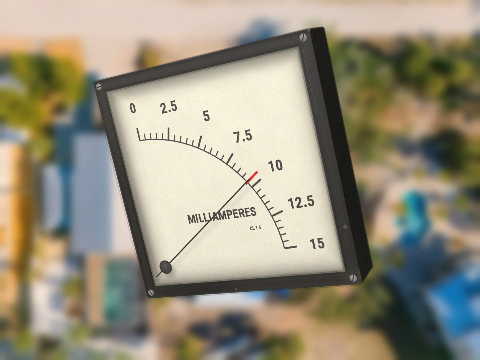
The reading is 9.5 mA
